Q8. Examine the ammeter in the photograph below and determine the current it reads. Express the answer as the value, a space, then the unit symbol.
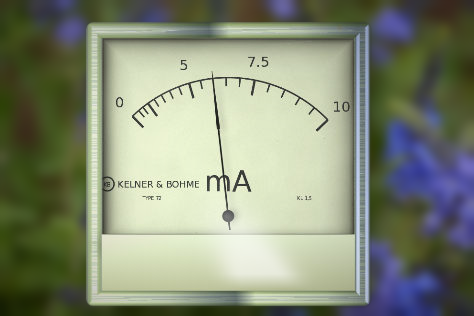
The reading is 6 mA
